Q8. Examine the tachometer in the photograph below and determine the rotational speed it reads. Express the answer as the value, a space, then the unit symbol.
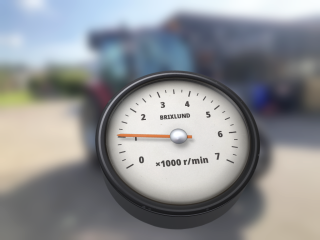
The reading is 1000 rpm
